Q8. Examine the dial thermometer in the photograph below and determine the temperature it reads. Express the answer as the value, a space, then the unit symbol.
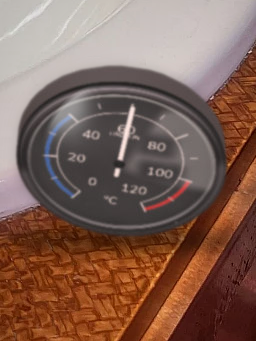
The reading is 60 °C
